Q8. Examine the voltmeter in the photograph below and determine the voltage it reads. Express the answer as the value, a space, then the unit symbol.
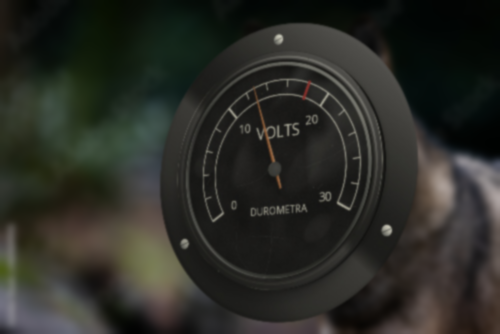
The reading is 13 V
